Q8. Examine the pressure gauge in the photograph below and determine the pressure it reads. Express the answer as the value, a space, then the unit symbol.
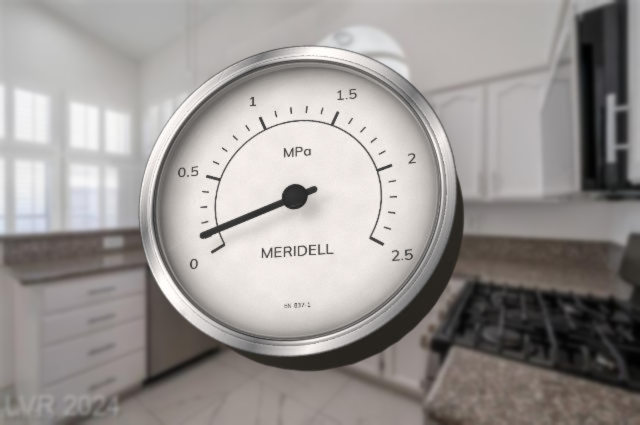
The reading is 0.1 MPa
